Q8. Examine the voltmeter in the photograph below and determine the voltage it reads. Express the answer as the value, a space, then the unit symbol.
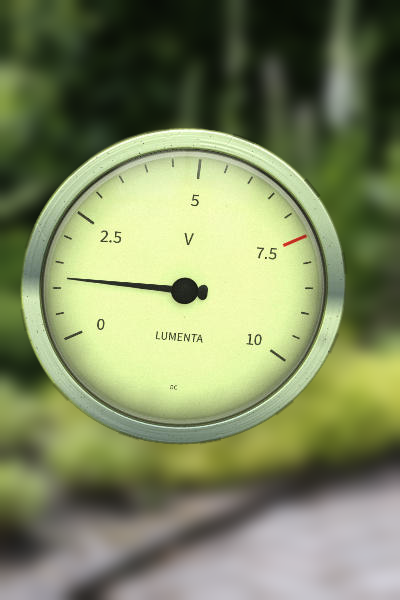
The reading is 1.25 V
